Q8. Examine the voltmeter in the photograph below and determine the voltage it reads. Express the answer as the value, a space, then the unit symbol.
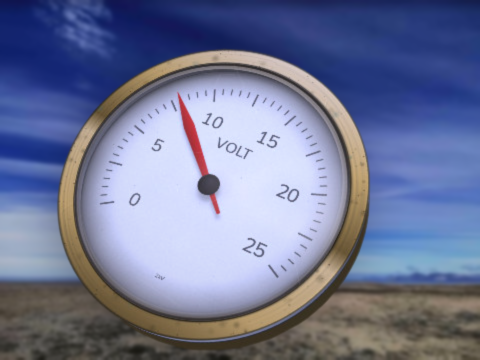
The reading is 8 V
